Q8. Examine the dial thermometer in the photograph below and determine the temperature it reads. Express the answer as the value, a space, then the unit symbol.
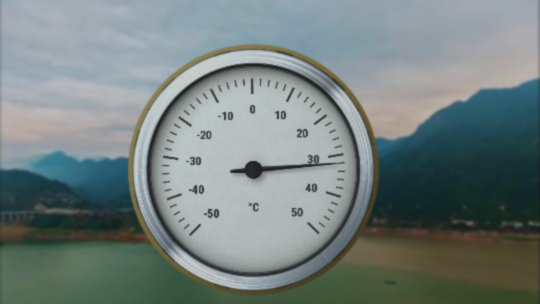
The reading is 32 °C
